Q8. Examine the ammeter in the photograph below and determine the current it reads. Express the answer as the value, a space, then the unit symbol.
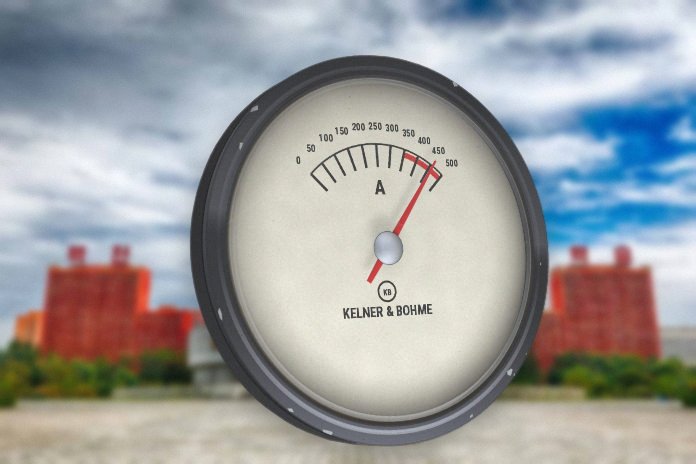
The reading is 450 A
